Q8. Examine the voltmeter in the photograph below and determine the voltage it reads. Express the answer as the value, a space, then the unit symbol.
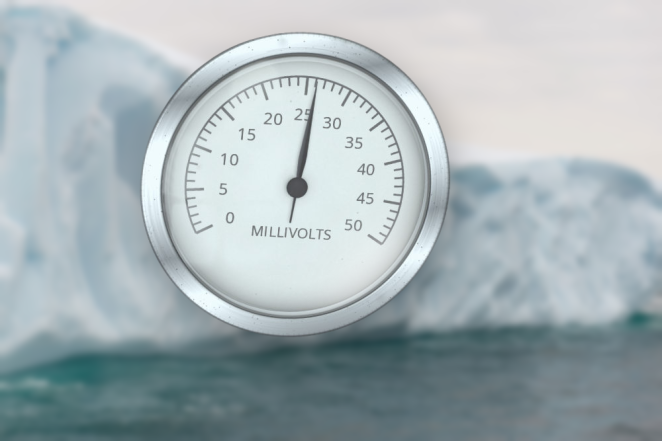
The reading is 26 mV
